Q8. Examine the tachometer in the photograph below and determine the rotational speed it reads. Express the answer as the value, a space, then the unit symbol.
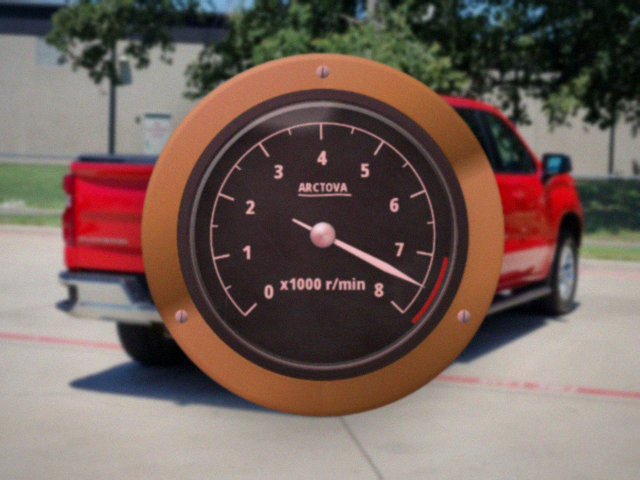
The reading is 7500 rpm
